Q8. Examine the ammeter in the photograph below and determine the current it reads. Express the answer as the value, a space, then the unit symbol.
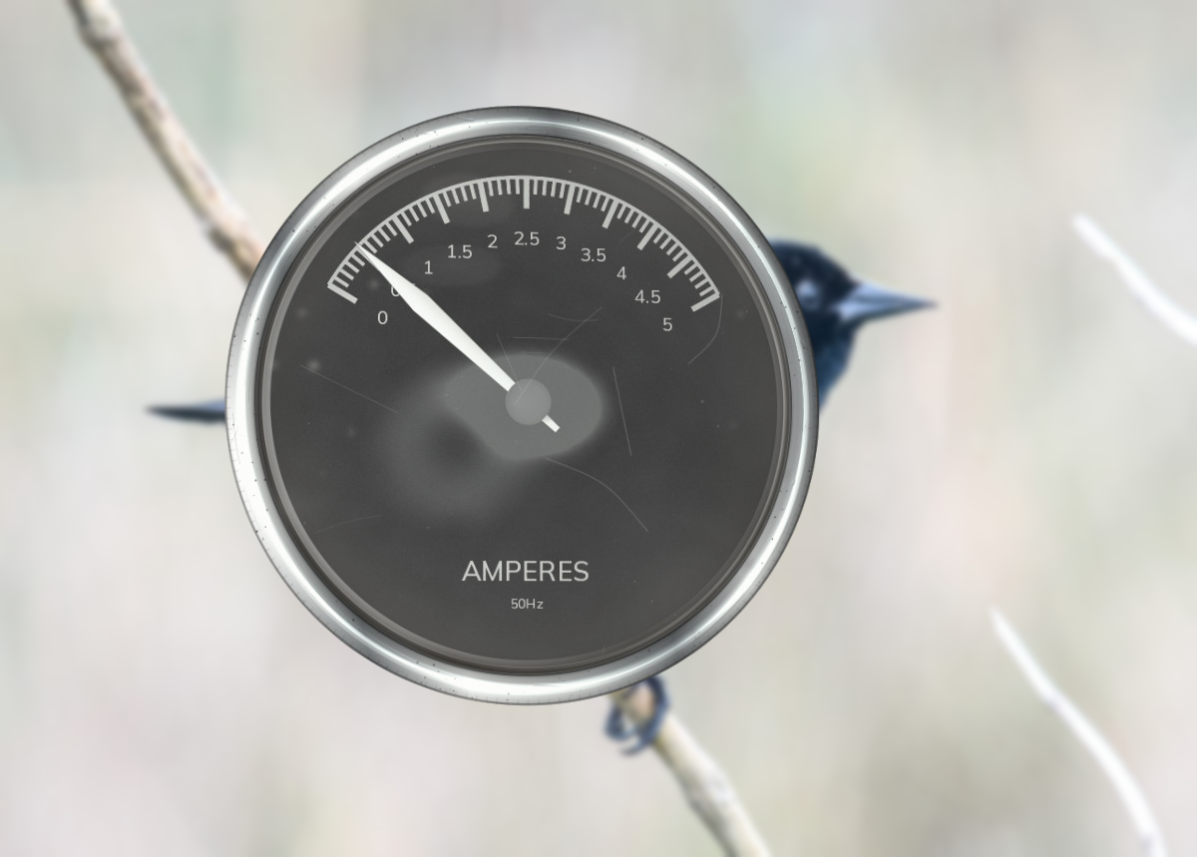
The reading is 0.5 A
